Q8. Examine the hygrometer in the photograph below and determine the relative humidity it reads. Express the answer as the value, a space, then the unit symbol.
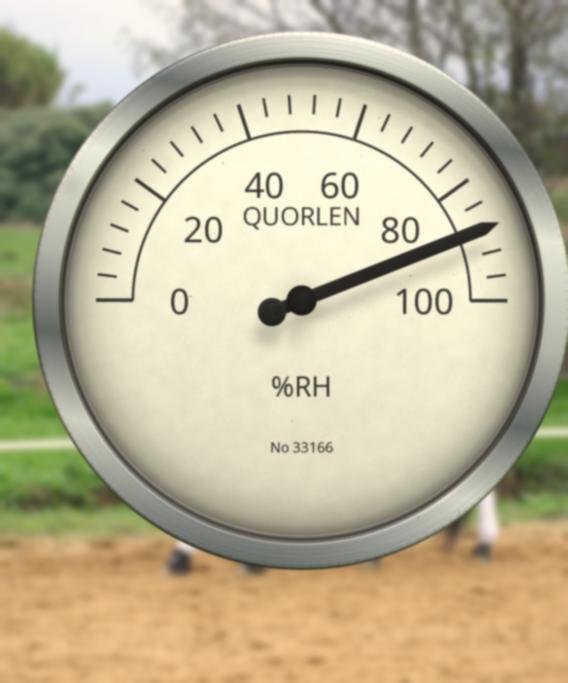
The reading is 88 %
